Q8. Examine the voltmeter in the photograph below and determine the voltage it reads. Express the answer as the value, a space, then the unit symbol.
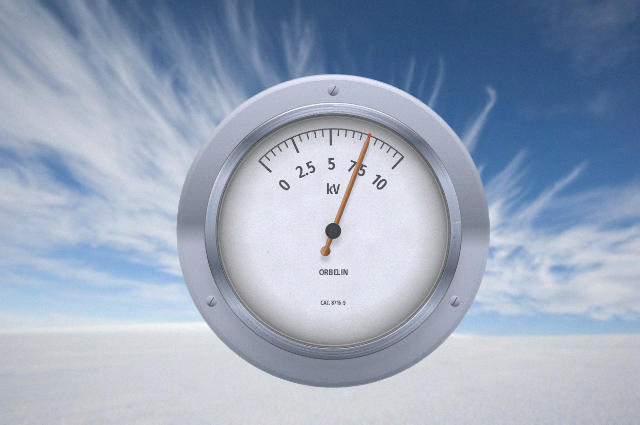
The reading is 7.5 kV
